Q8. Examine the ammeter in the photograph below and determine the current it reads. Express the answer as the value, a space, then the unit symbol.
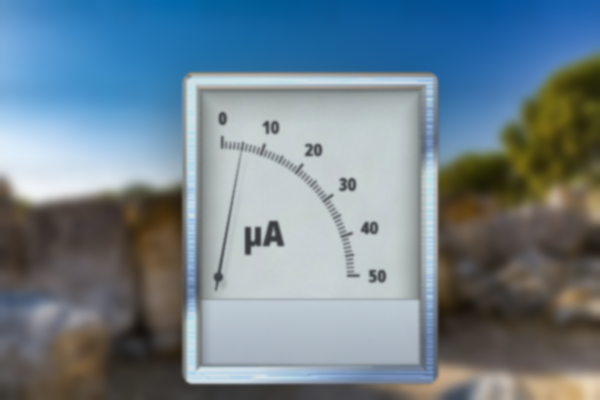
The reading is 5 µA
